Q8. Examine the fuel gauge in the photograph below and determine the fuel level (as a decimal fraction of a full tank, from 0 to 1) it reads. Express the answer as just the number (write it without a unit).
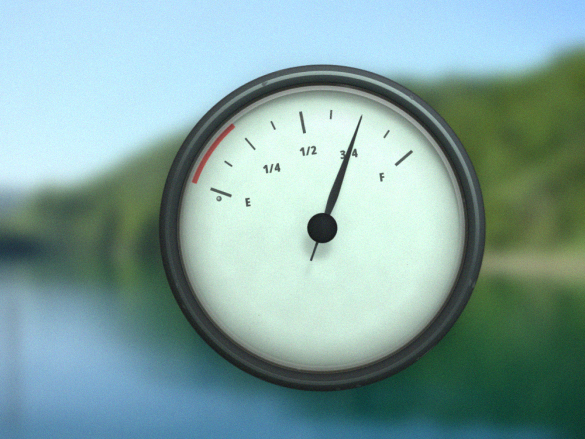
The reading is 0.75
